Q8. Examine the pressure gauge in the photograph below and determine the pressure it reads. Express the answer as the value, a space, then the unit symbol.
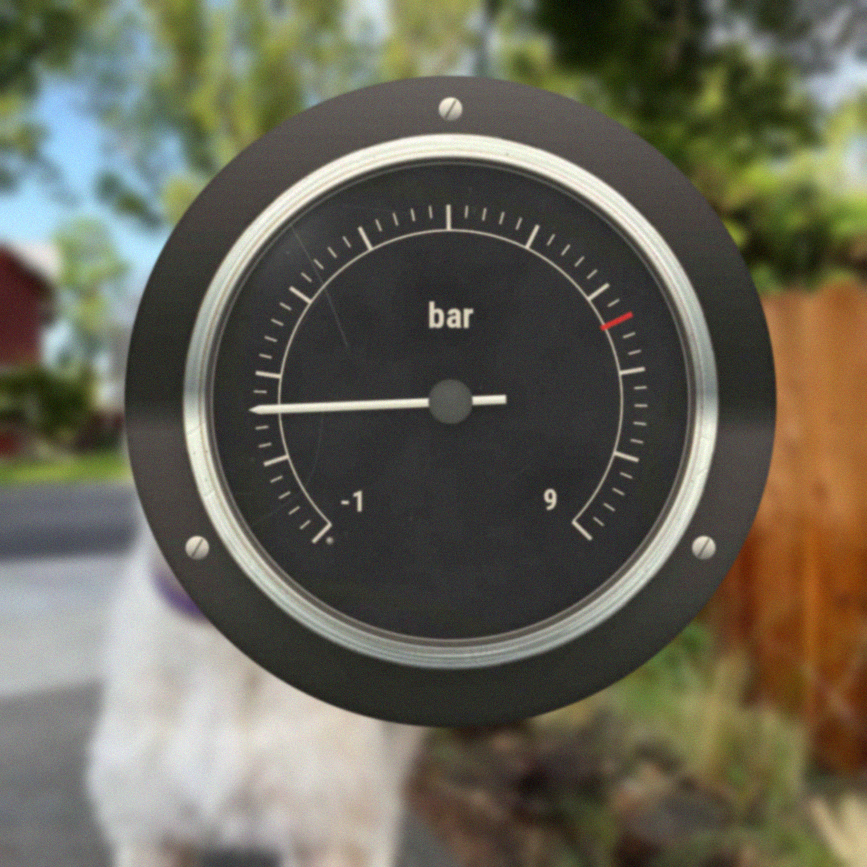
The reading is 0.6 bar
